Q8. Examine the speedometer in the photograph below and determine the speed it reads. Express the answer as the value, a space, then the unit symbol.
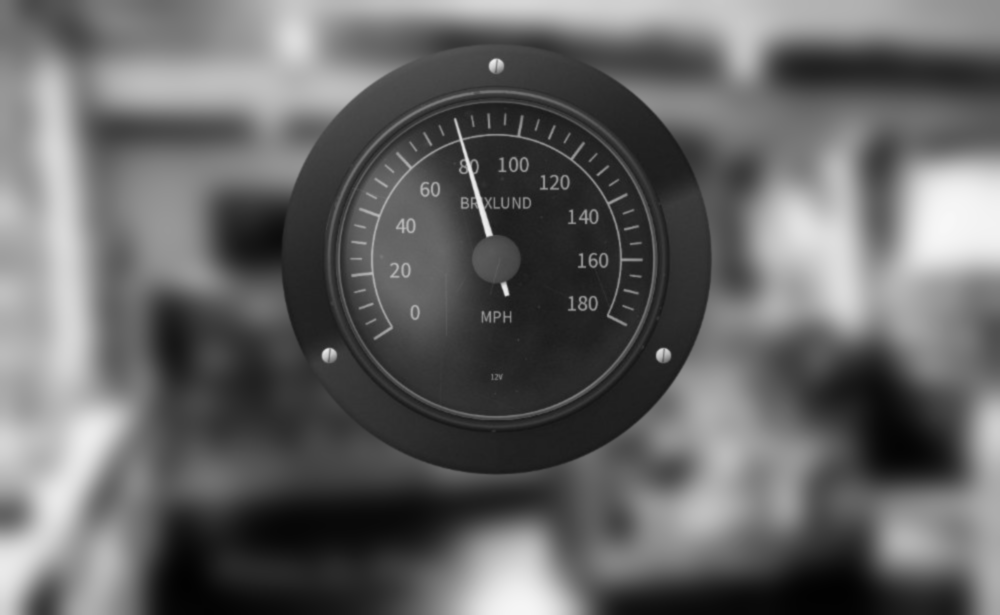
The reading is 80 mph
